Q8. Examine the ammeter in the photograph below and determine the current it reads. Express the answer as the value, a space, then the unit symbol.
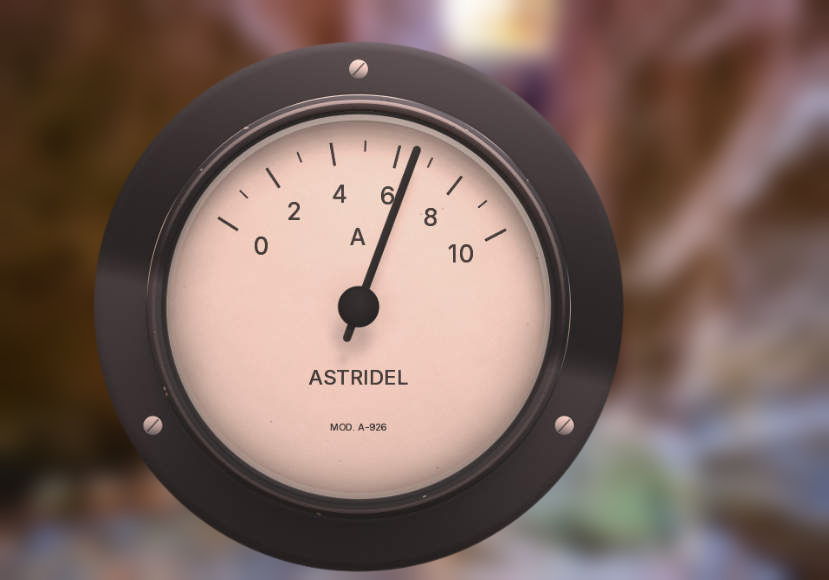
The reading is 6.5 A
